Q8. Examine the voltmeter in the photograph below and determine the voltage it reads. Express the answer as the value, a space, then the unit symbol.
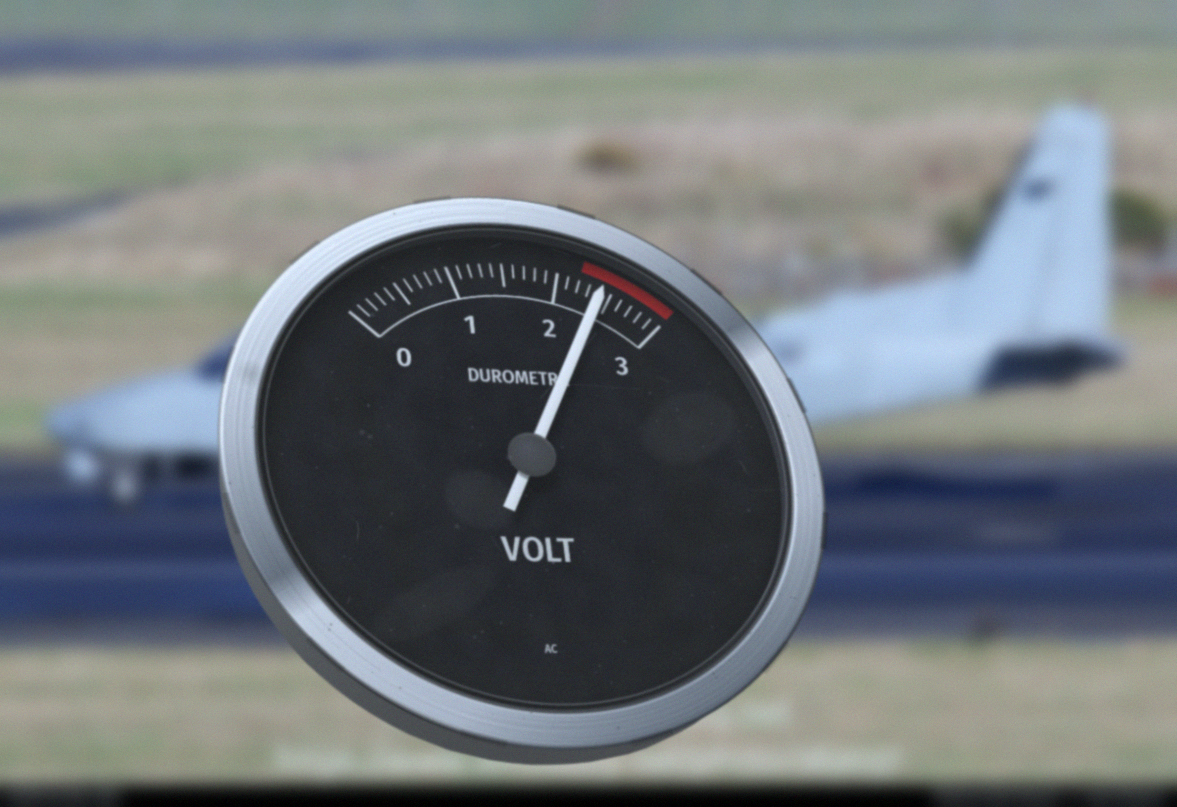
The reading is 2.4 V
